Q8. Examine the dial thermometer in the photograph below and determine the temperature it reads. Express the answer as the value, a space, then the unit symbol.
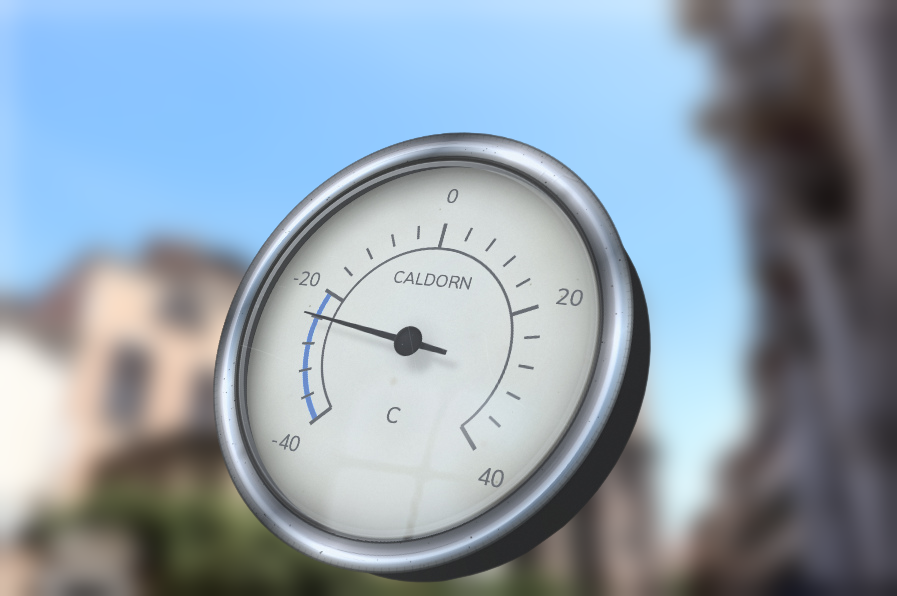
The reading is -24 °C
